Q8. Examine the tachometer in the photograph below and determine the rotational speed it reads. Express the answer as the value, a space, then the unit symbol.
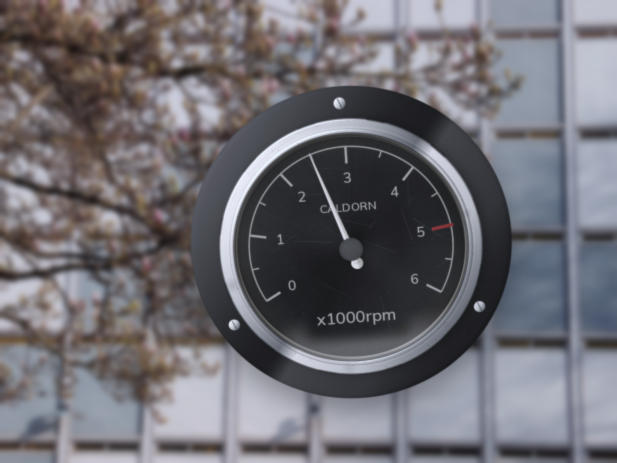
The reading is 2500 rpm
